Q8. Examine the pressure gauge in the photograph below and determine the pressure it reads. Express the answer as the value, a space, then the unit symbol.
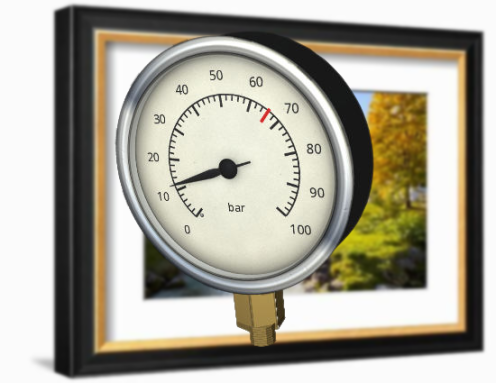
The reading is 12 bar
